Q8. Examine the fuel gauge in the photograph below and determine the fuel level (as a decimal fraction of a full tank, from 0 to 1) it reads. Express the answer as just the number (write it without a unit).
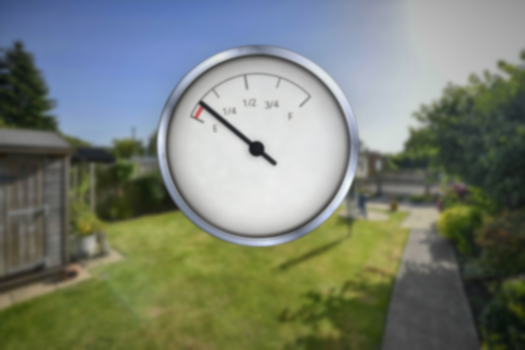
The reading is 0.125
